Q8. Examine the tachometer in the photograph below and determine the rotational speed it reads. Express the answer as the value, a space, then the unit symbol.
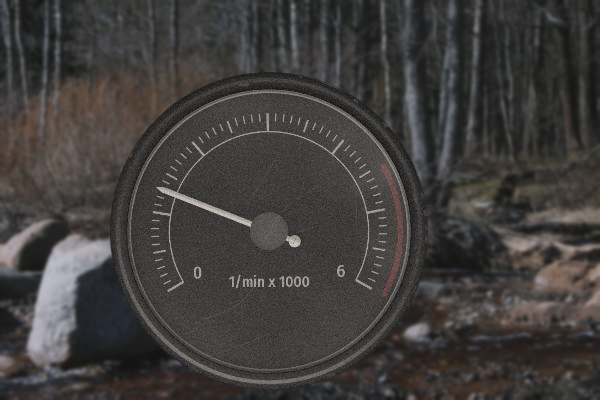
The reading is 1300 rpm
